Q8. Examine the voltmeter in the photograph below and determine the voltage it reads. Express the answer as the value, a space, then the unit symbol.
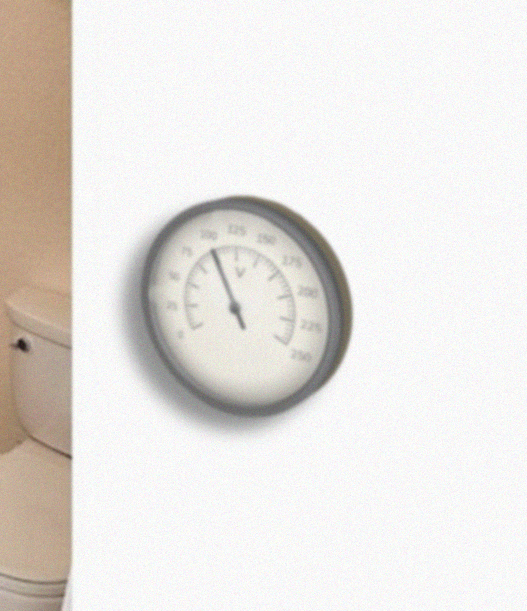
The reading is 100 V
